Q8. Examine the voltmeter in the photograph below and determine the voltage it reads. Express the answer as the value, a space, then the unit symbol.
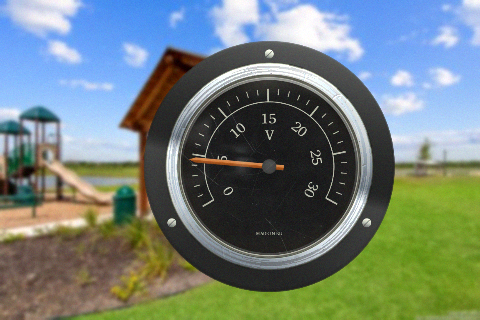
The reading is 4.5 V
